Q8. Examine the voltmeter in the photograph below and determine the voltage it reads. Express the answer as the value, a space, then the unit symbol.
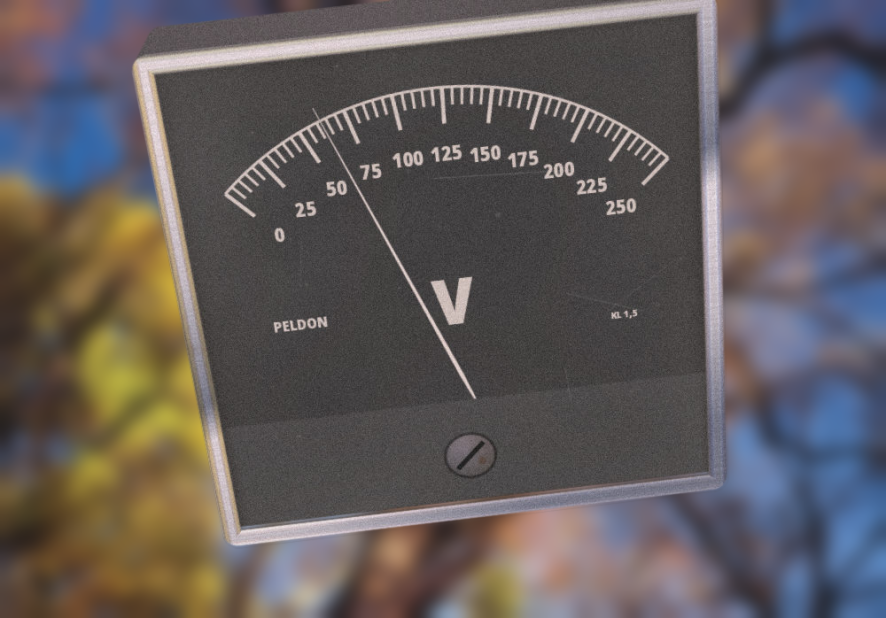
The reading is 62.5 V
